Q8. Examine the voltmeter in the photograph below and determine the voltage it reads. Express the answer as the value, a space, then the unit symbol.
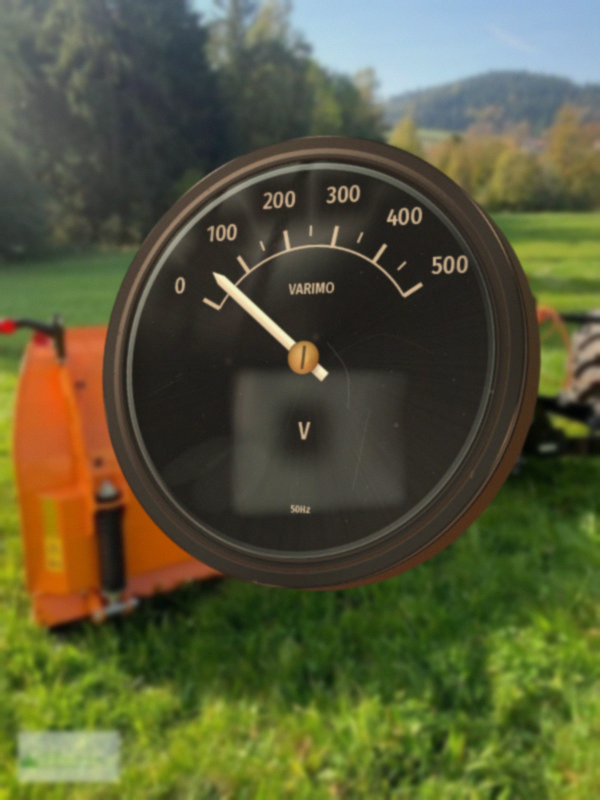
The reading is 50 V
